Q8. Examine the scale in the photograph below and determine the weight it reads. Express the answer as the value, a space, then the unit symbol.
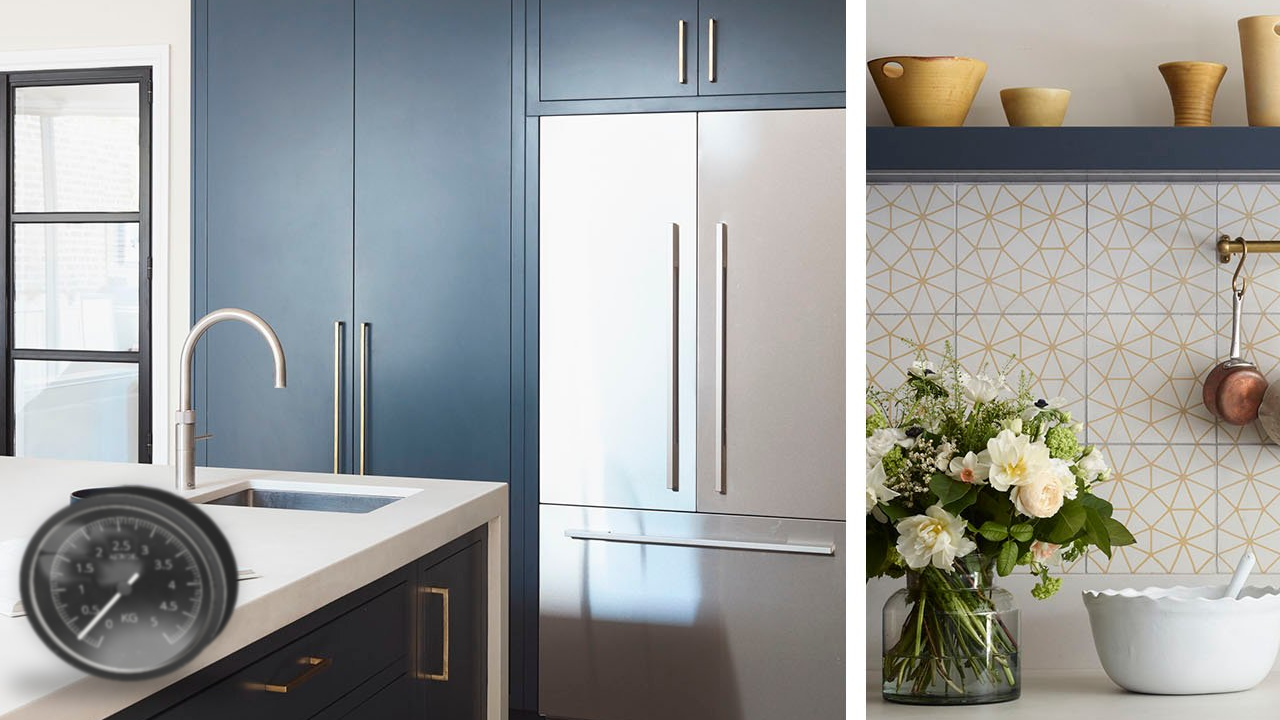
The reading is 0.25 kg
